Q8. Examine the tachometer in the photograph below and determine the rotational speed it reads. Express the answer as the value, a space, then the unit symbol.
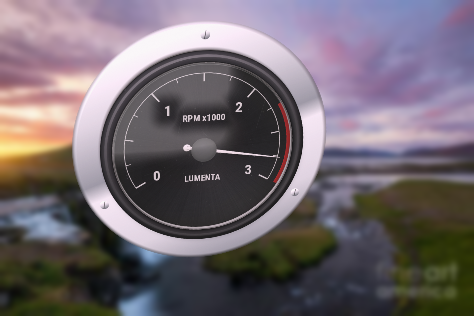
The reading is 2750 rpm
